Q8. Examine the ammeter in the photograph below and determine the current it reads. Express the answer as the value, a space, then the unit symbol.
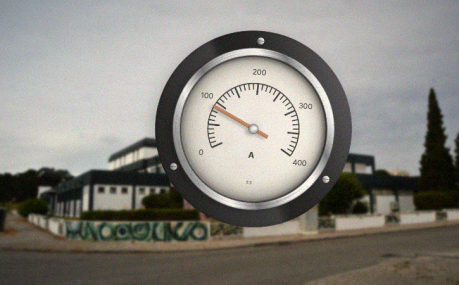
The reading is 90 A
